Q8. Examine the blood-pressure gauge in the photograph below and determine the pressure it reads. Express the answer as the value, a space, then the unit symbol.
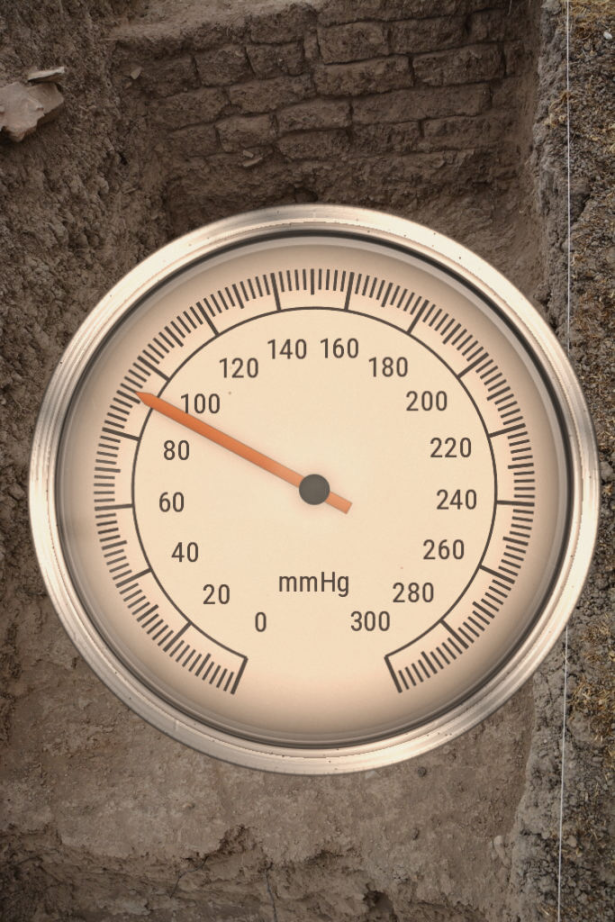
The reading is 92 mmHg
